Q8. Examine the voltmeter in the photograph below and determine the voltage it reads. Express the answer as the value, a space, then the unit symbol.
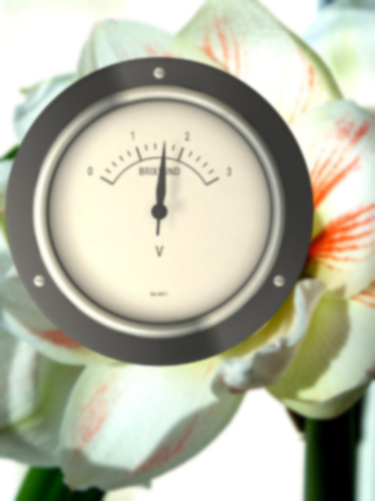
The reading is 1.6 V
